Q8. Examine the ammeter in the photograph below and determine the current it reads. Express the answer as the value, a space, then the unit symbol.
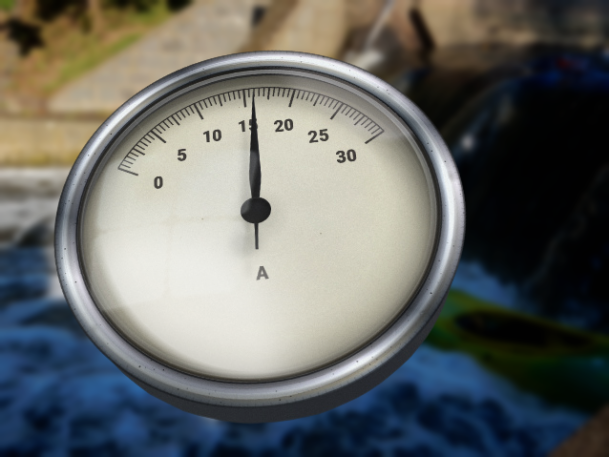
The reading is 16 A
